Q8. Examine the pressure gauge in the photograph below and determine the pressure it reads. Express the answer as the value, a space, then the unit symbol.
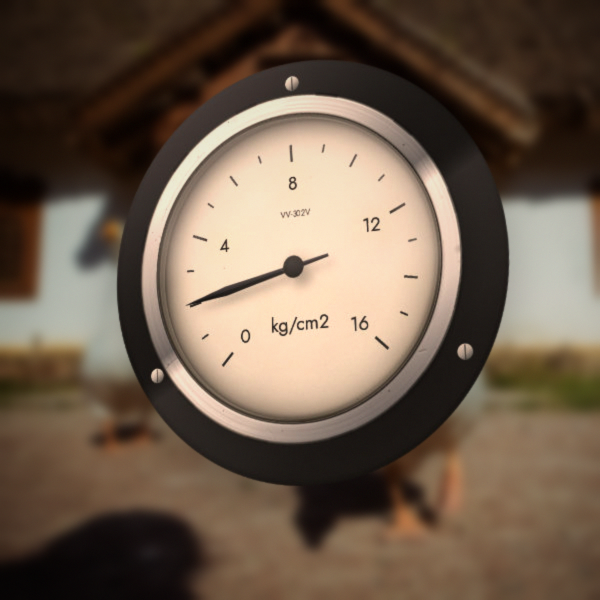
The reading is 2 kg/cm²
